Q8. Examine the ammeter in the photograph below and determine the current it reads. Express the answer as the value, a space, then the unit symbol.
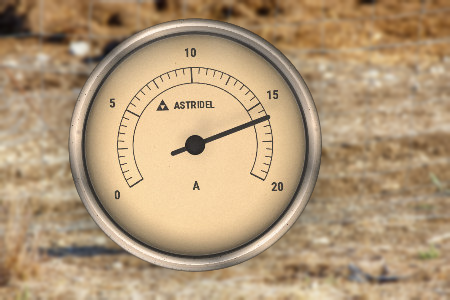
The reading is 16 A
